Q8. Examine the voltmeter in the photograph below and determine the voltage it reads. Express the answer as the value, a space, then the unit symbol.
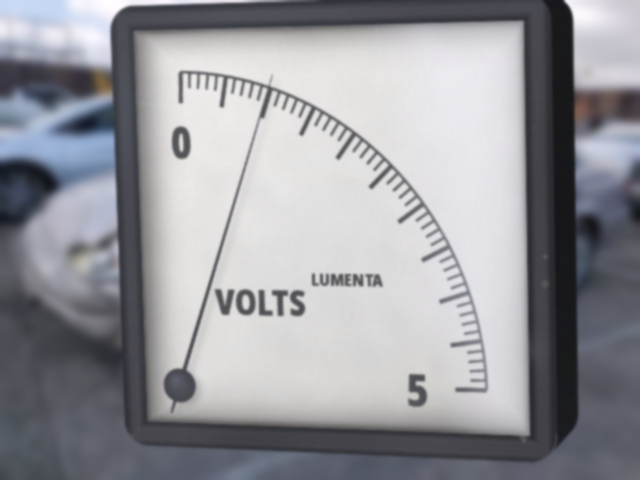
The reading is 1 V
